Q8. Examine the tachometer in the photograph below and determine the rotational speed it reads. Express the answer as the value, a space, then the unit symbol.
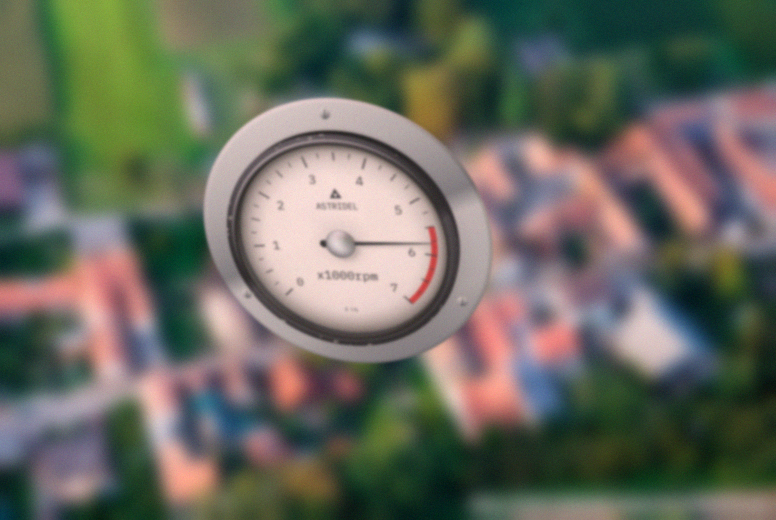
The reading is 5750 rpm
